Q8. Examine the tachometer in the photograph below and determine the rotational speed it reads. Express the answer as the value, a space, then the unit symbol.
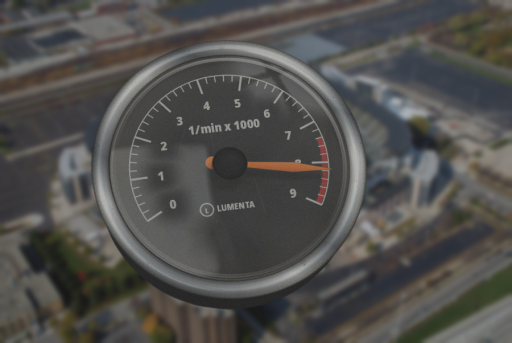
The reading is 8200 rpm
